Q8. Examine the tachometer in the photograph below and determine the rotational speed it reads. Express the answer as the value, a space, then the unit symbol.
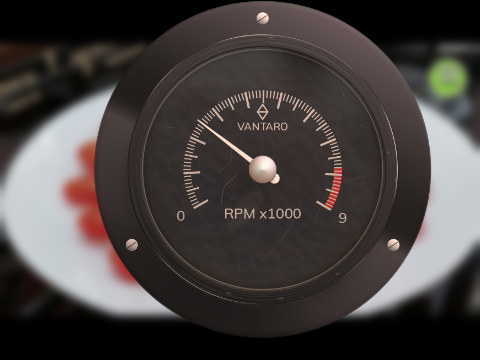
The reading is 2500 rpm
